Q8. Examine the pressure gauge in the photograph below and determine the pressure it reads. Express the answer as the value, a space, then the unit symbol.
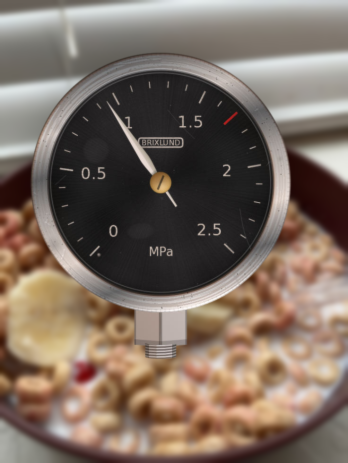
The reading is 0.95 MPa
